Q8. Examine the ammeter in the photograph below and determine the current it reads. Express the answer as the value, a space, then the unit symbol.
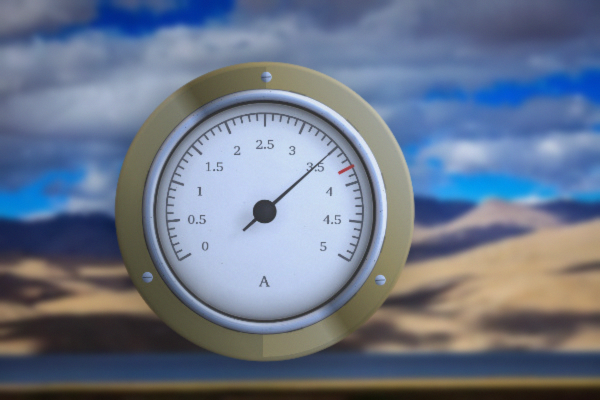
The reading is 3.5 A
